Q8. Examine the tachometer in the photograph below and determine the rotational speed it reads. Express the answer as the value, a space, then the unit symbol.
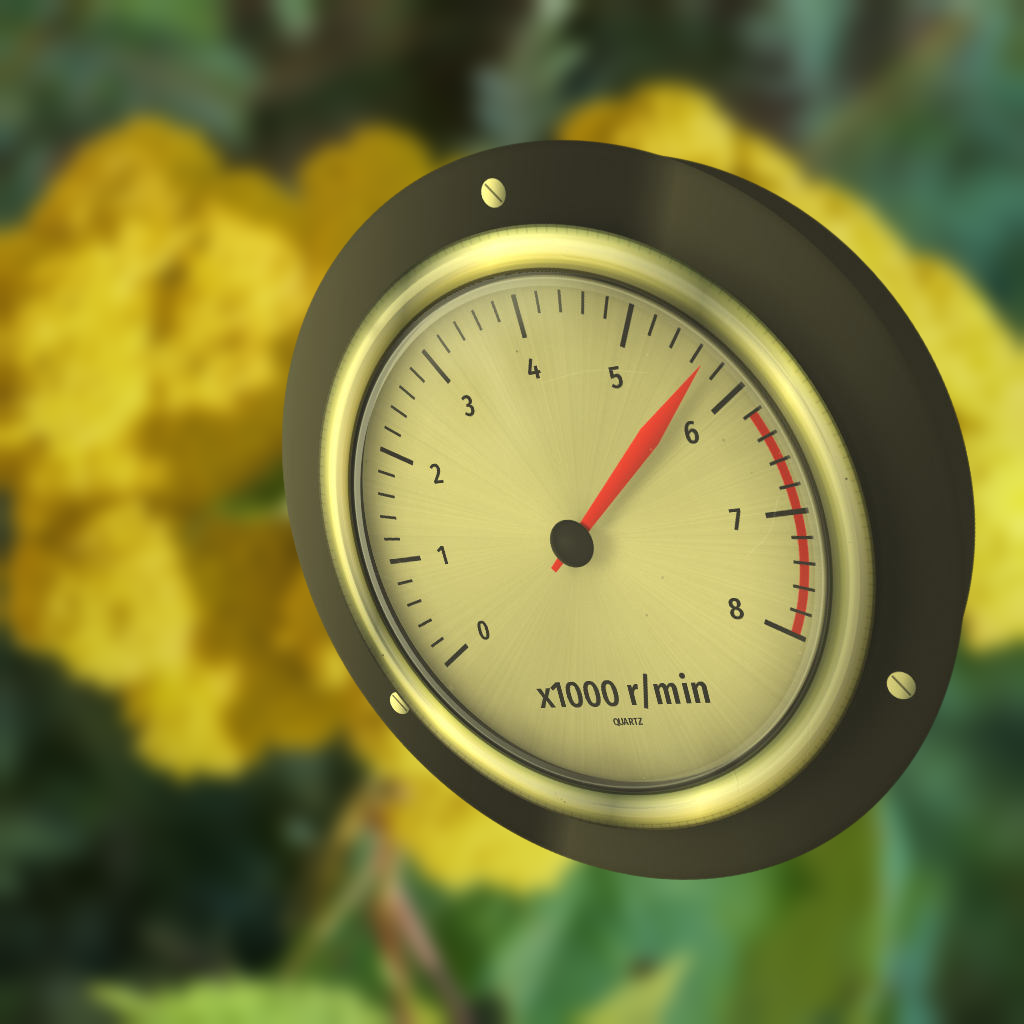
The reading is 5700 rpm
